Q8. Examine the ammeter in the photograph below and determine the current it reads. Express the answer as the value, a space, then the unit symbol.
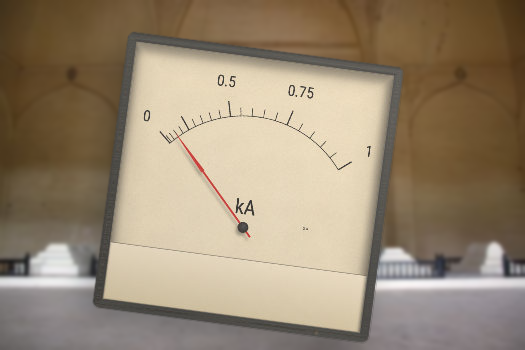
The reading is 0.15 kA
